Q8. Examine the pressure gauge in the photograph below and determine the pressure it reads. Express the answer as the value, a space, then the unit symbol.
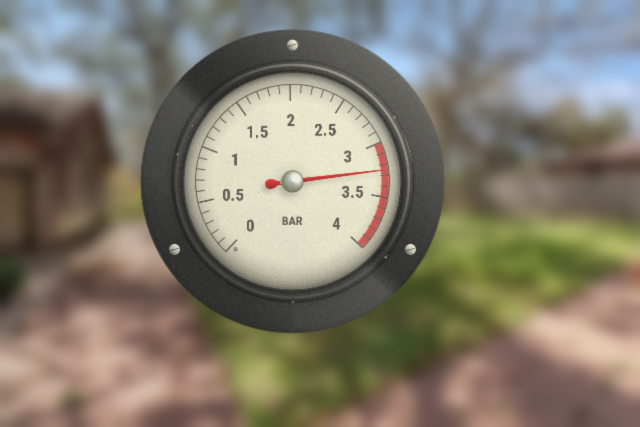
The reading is 3.25 bar
